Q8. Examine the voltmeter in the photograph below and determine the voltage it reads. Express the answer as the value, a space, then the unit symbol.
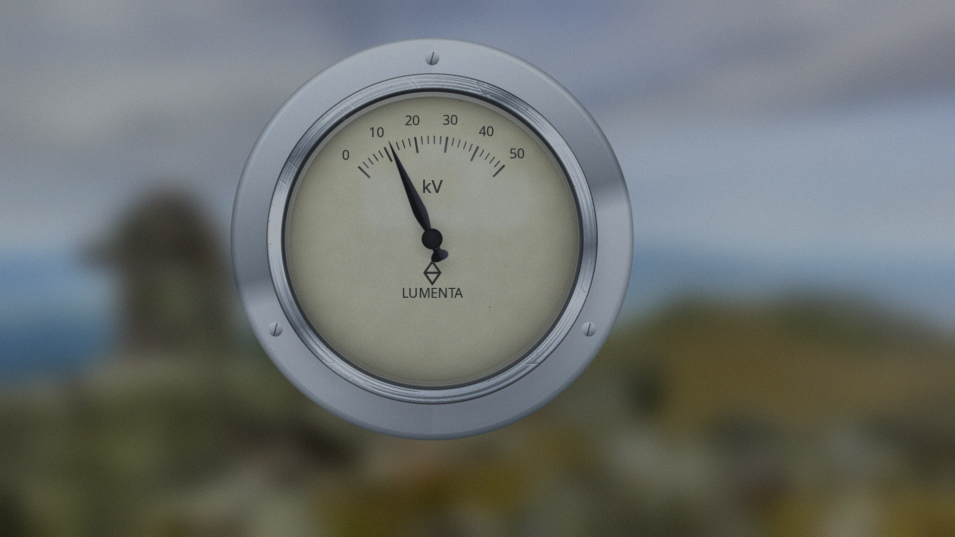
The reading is 12 kV
